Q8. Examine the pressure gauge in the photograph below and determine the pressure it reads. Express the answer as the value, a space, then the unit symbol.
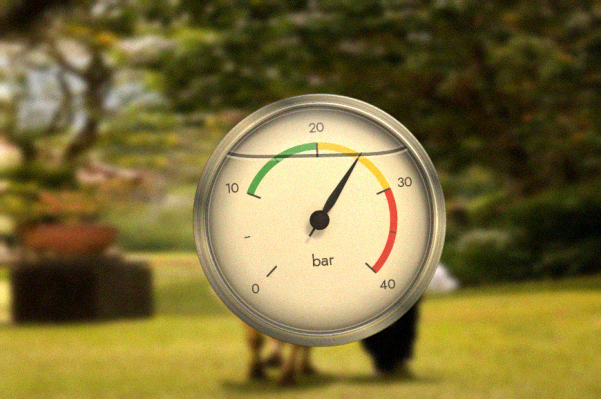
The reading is 25 bar
